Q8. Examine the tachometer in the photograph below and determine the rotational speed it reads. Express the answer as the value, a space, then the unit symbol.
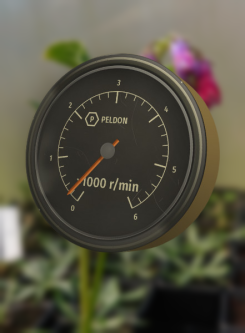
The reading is 200 rpm
